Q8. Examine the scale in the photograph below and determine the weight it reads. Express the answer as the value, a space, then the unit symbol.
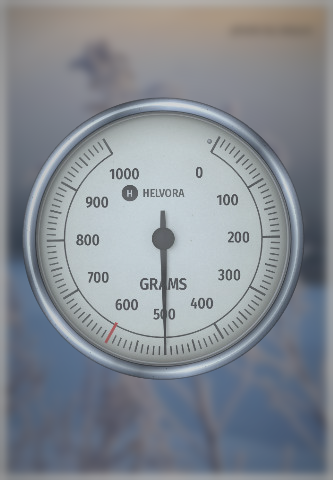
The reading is 500 g
